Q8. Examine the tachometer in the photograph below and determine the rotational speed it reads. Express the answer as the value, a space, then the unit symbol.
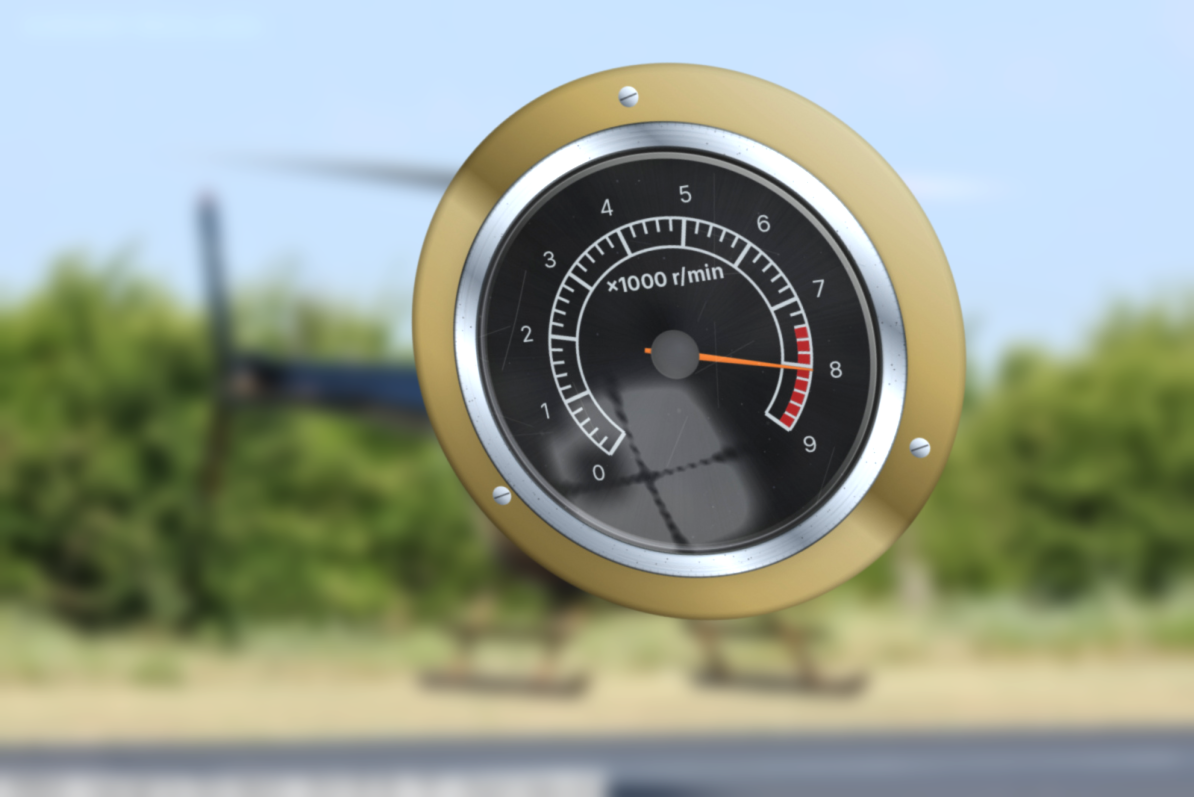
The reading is 8000 rpm
